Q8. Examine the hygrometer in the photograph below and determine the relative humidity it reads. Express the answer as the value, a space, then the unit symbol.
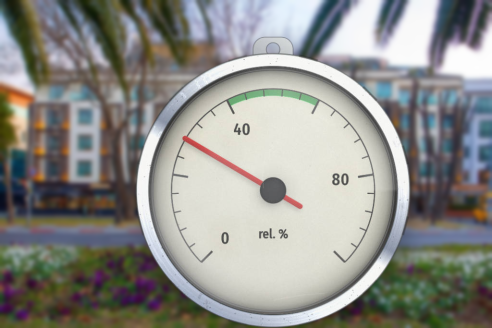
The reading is 28 %
